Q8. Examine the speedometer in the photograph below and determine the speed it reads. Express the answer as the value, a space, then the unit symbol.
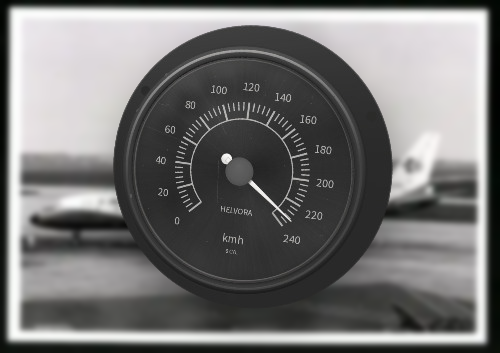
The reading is 232 km/h
